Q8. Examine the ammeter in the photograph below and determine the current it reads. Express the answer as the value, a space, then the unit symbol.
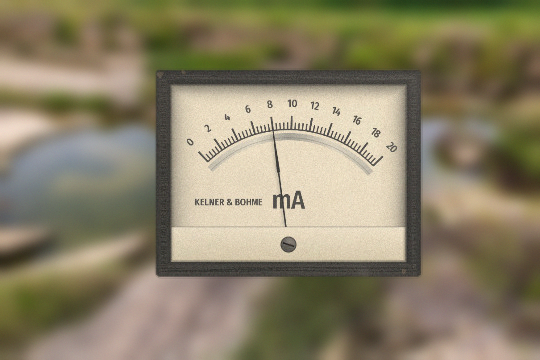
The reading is 8 mA
